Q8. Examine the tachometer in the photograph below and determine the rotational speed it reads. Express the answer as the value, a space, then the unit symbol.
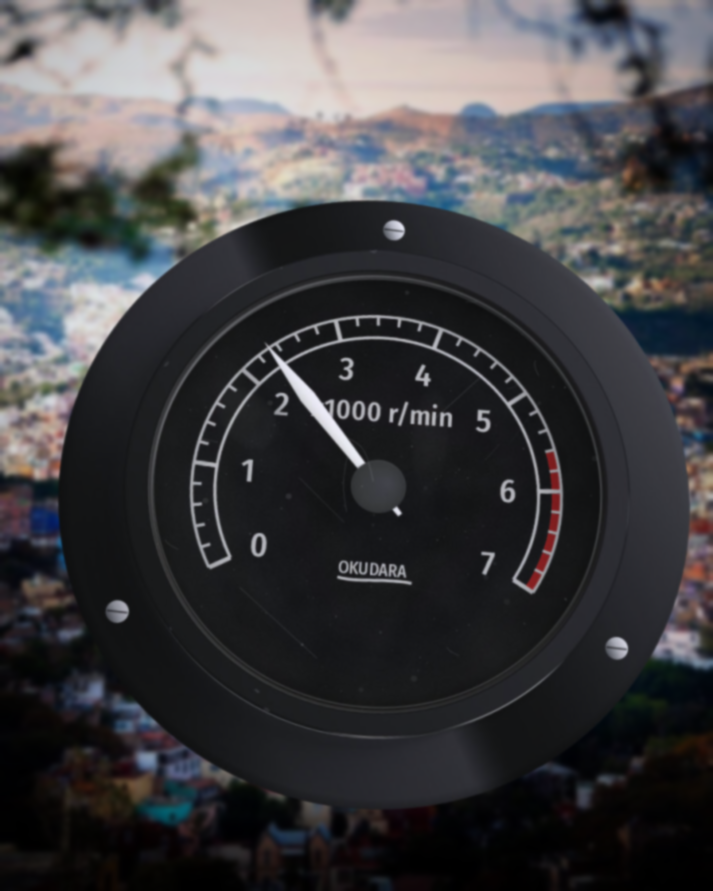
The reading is 2300 rpm
